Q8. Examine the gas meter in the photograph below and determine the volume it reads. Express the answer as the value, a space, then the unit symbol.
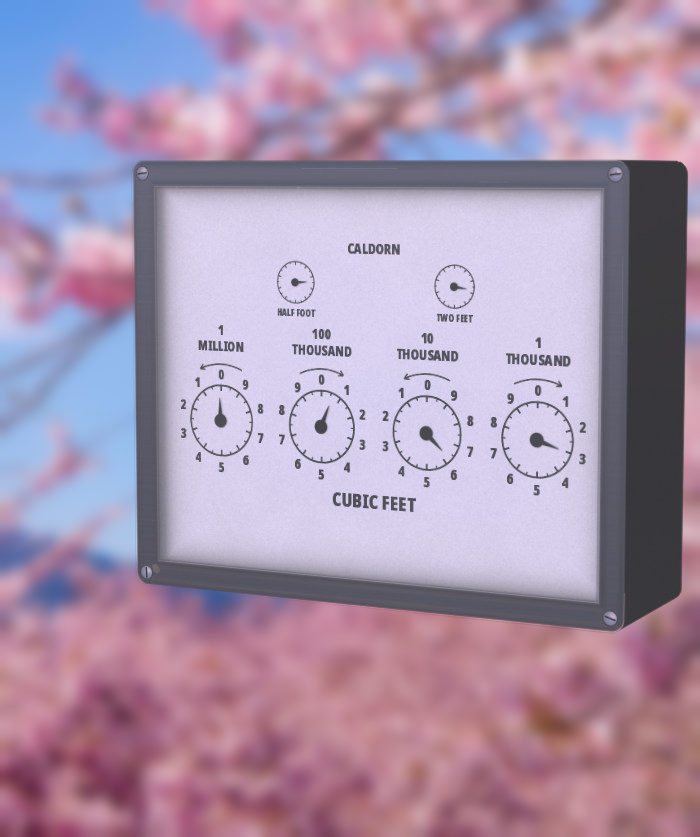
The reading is 6300 ft³
